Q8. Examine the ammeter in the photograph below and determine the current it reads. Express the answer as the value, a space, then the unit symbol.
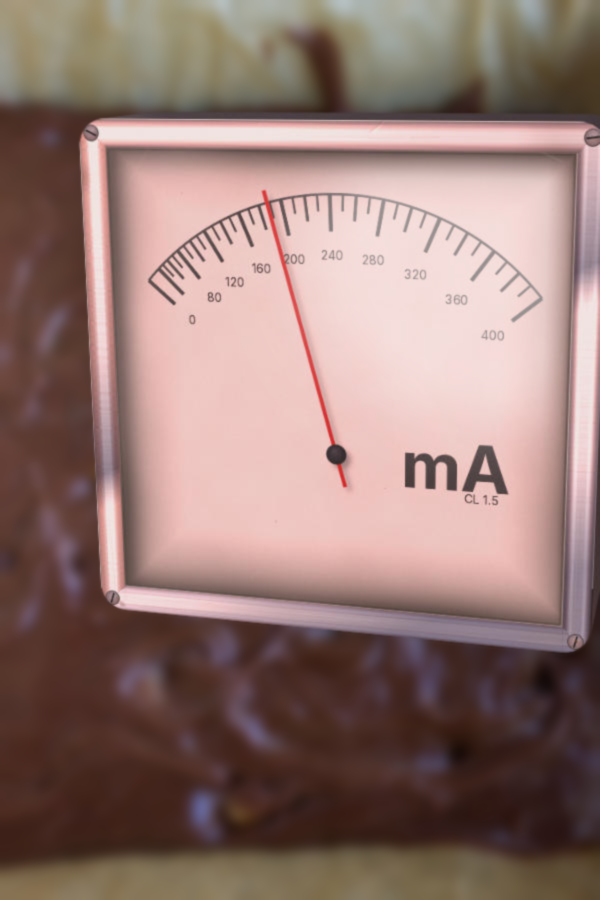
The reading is 190 mA
